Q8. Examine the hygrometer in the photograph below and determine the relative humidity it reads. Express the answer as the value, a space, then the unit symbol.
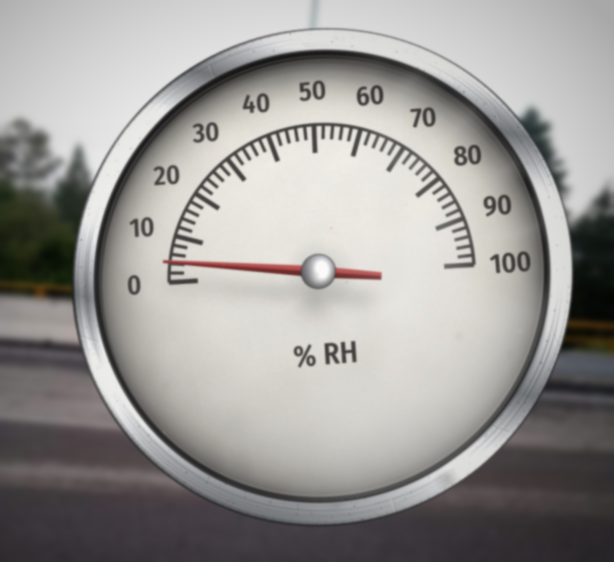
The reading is 4 %
